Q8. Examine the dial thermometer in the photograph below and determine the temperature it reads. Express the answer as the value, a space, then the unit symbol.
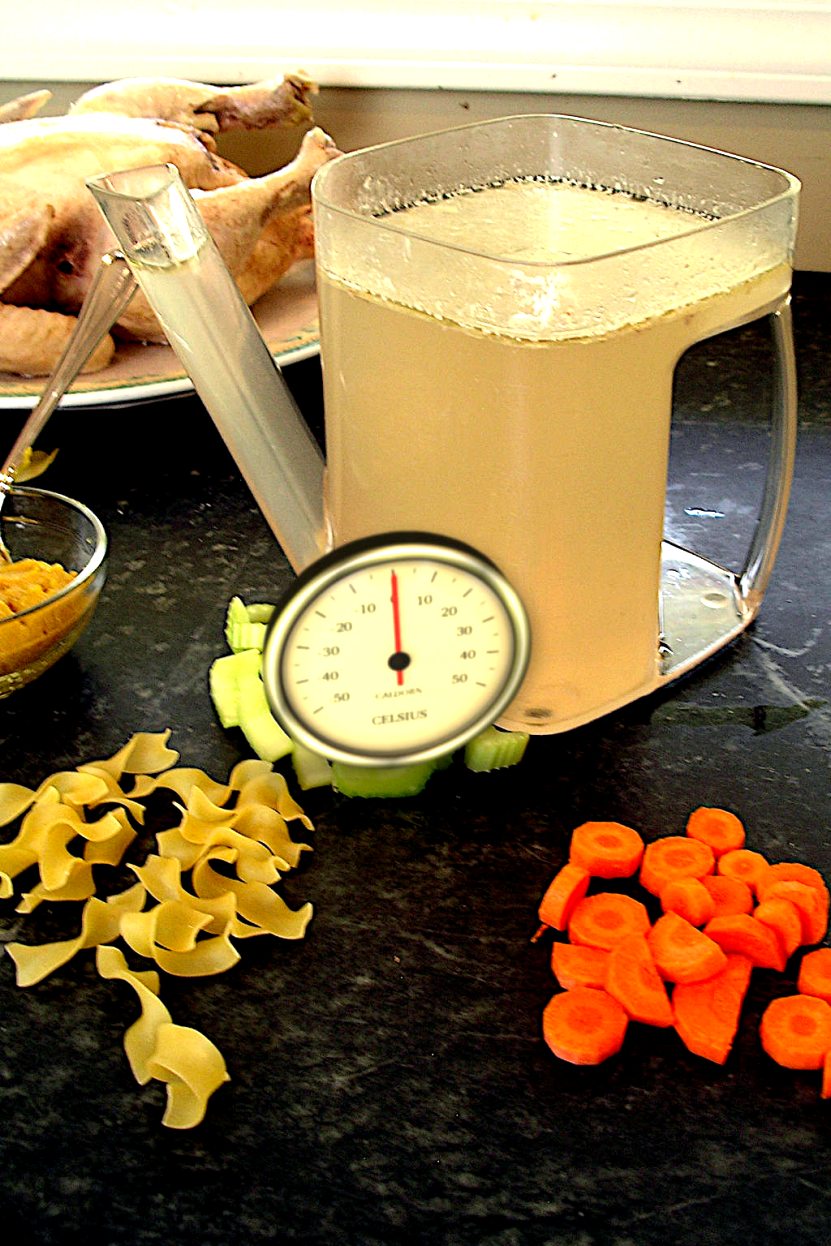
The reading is 0 °C
